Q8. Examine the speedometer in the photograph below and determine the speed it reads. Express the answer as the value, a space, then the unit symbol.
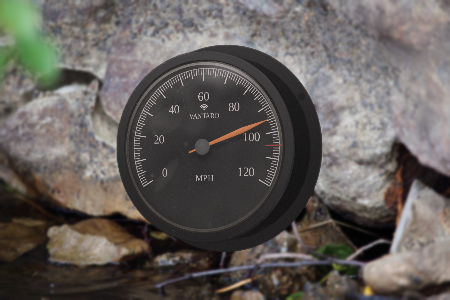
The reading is 95 mph
